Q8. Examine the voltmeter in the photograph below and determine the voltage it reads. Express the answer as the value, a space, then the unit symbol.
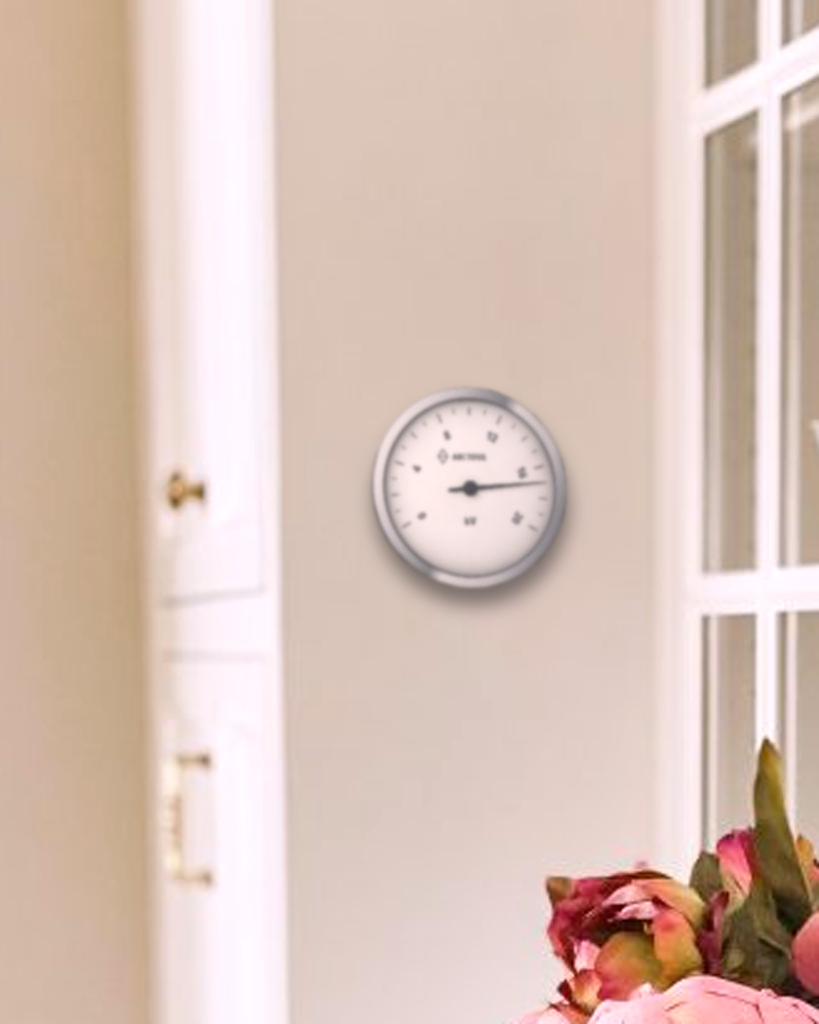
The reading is 17 kV
